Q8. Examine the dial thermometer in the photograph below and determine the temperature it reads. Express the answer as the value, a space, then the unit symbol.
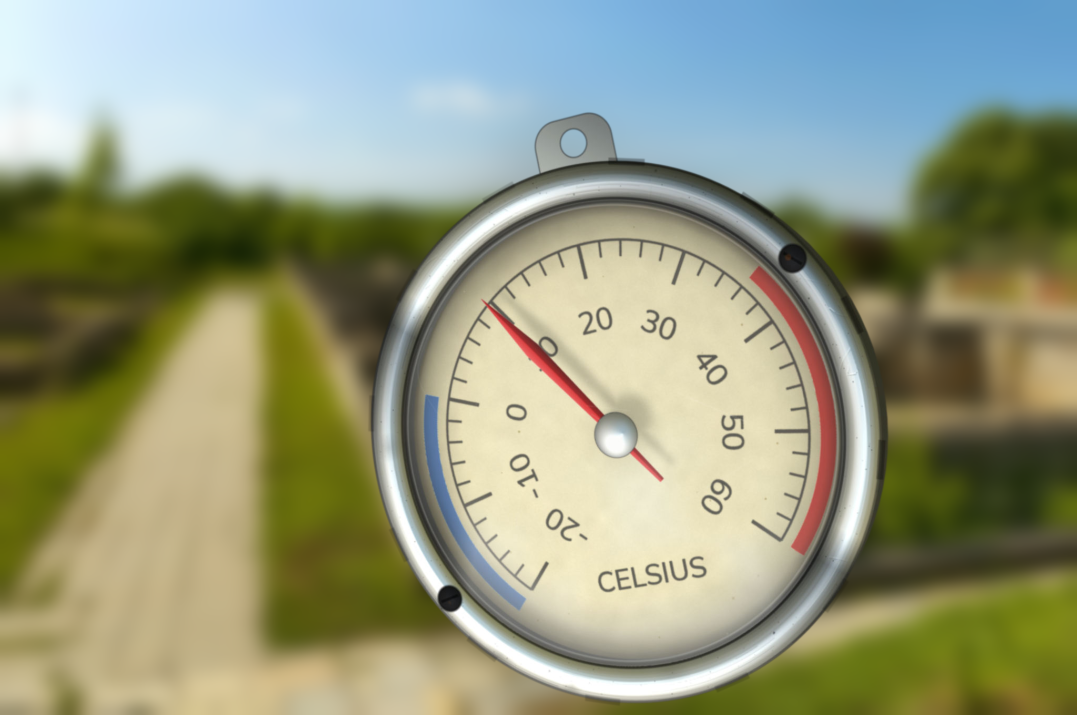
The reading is 10 °C
